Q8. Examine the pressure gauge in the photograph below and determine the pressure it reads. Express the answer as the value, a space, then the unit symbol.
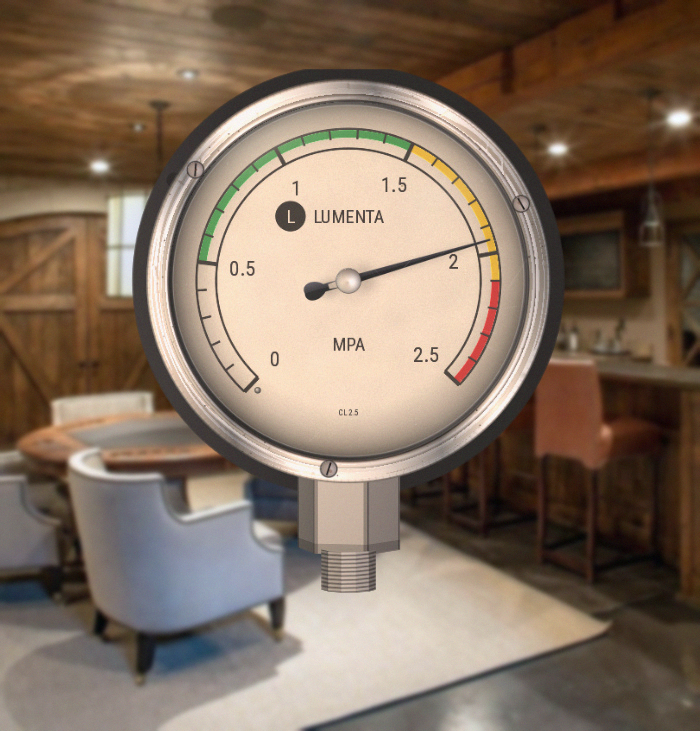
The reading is 1.95 MPa
